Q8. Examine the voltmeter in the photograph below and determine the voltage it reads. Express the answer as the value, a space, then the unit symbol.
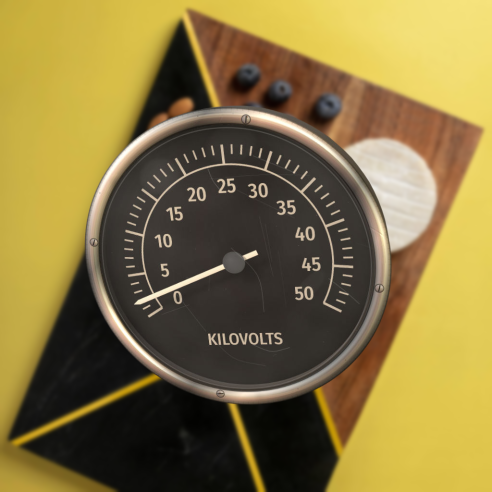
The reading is 2 kV
